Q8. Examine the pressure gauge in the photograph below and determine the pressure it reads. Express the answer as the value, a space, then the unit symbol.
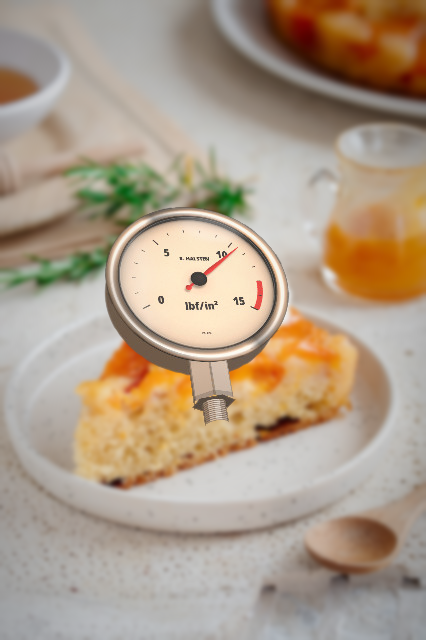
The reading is 10.5 psi
